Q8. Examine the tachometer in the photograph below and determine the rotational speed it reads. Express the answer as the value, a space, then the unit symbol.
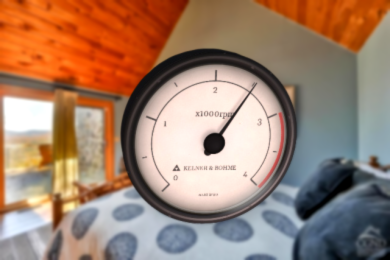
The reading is 2500 rpm
